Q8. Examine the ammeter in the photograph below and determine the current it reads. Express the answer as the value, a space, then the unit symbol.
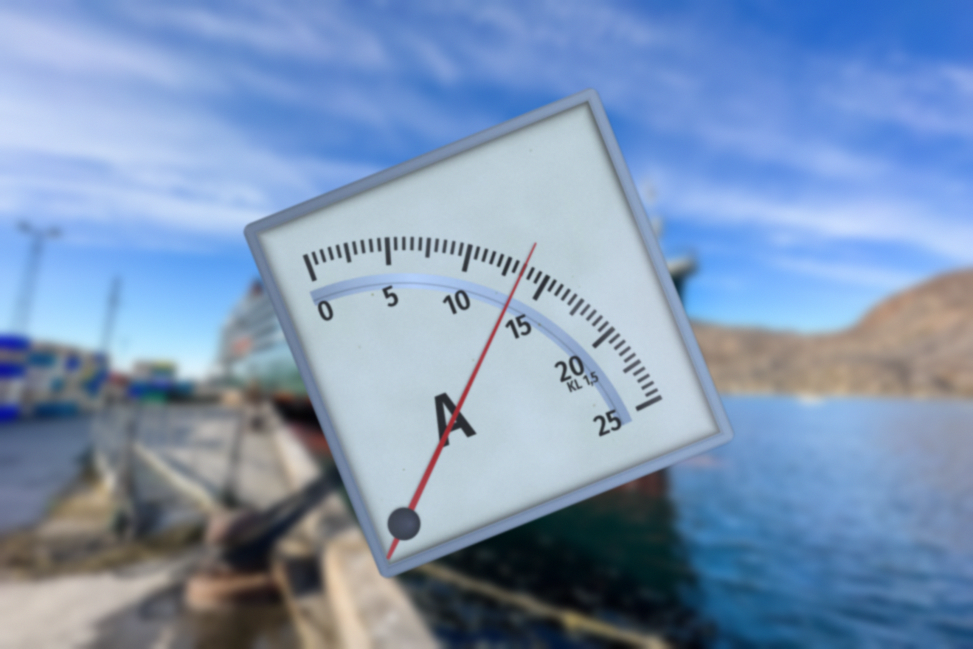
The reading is 13.5 A
